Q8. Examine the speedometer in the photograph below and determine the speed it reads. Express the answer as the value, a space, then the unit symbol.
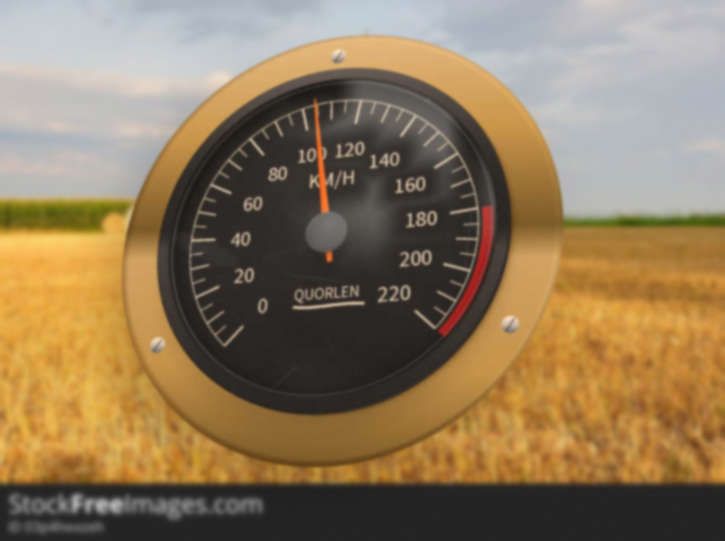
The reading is 105 km/h
